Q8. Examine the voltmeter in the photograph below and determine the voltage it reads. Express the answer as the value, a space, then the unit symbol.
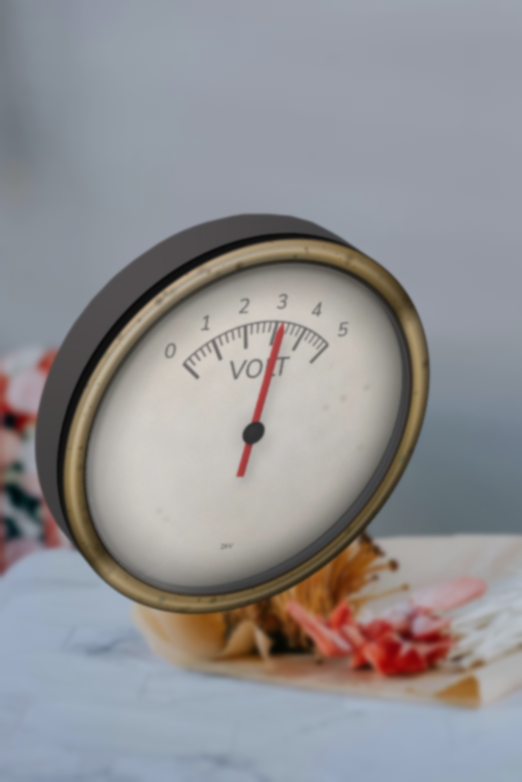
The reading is 3 V
